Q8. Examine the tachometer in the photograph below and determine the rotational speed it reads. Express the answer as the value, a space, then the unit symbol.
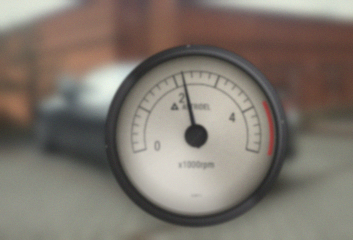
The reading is 2200 rpm
